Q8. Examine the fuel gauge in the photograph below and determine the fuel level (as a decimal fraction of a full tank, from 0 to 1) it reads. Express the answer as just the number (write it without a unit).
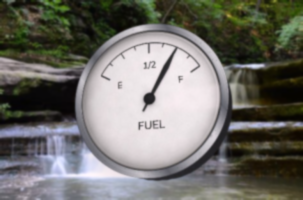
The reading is 0.75
